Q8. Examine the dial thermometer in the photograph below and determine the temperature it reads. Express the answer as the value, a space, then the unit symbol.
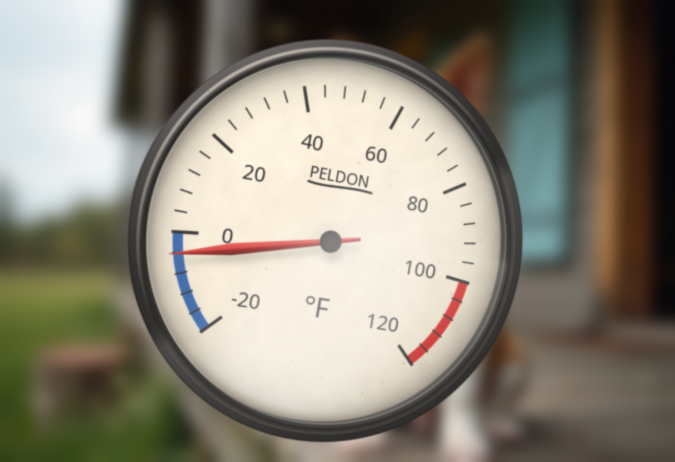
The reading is -4 °F
